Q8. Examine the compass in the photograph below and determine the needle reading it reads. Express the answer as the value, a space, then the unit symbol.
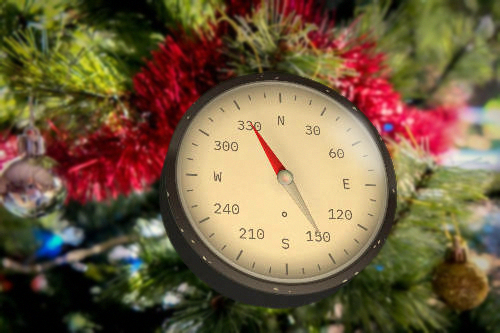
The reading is 330 °
